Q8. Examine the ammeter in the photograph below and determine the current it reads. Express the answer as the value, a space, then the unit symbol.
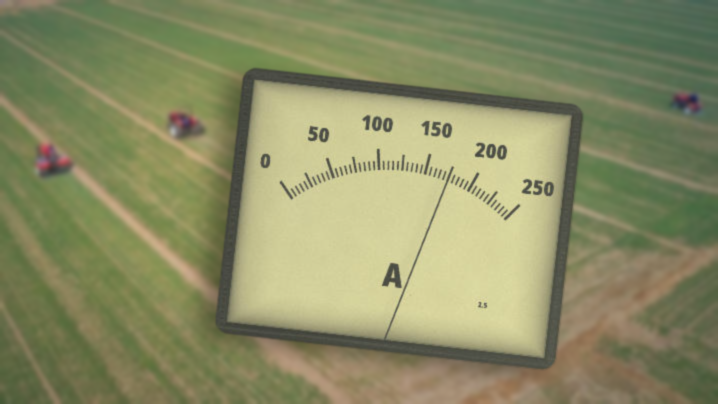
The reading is 175 A
